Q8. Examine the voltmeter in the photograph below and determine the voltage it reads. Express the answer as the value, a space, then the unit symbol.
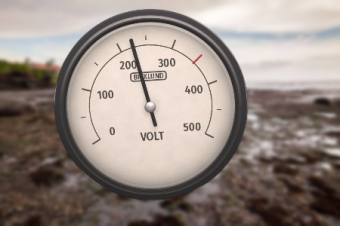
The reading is 225 V
